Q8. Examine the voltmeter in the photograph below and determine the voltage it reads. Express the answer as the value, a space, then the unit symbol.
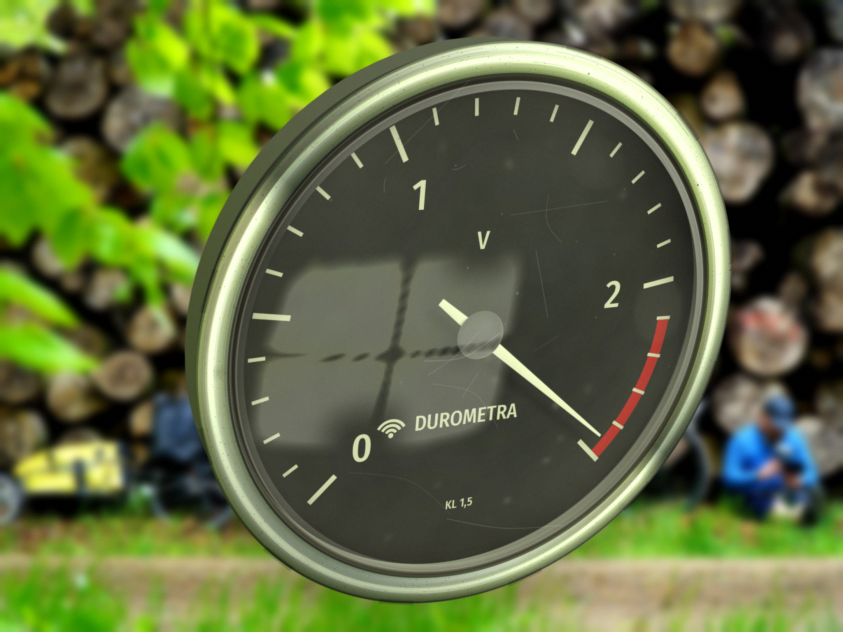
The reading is 2.45 V
